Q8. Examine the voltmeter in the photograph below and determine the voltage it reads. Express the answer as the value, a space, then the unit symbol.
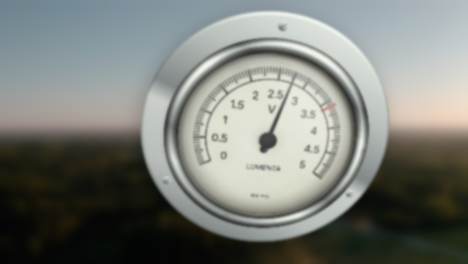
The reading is 2.75 V
